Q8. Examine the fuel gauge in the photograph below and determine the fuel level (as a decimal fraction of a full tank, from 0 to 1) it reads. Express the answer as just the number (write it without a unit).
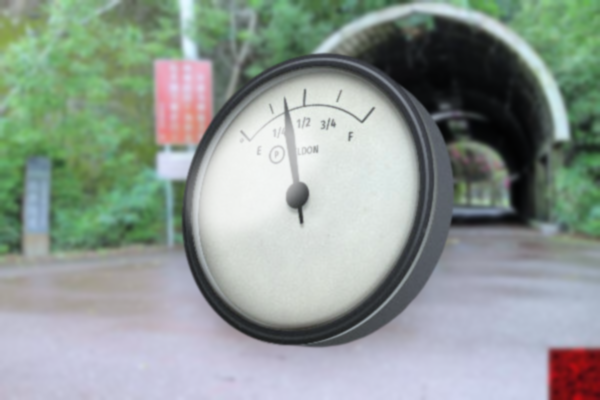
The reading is 0.375
